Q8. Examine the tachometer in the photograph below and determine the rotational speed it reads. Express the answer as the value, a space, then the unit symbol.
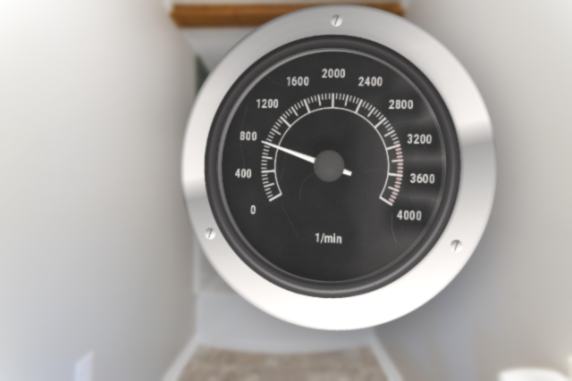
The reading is 800 rpm
